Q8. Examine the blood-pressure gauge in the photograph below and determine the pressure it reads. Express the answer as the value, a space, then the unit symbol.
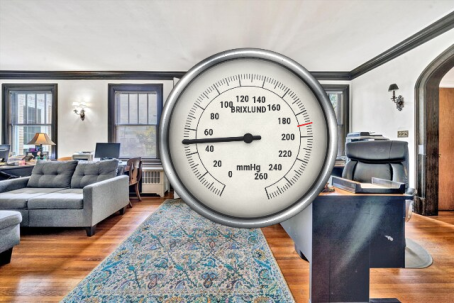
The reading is 50 mmHg
